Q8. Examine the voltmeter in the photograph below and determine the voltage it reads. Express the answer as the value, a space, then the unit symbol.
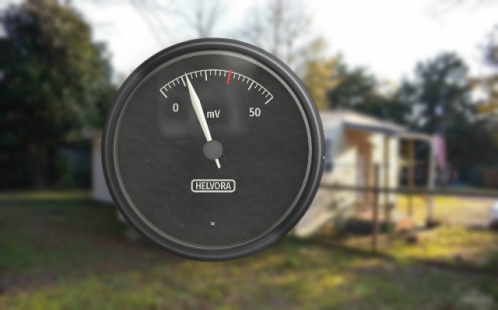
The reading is 12 mV
